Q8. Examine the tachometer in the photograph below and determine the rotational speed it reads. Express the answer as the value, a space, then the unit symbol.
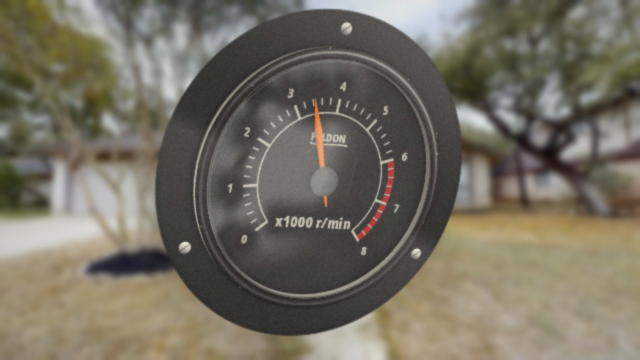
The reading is 3400 rpm
